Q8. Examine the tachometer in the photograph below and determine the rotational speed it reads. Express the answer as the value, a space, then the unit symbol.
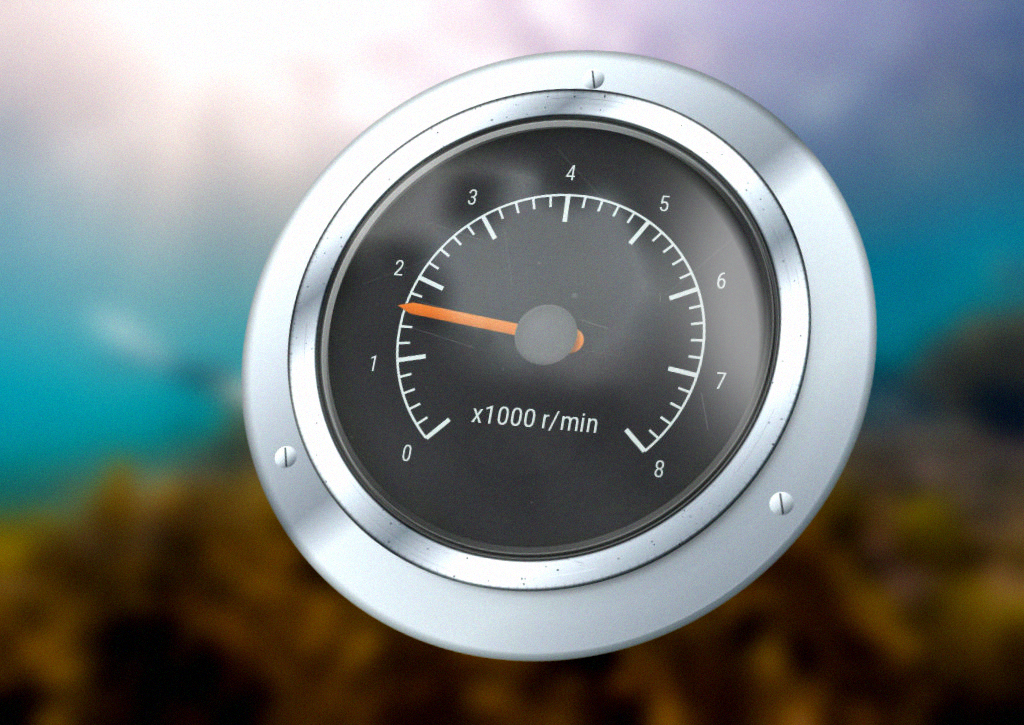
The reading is 1600 rpm
